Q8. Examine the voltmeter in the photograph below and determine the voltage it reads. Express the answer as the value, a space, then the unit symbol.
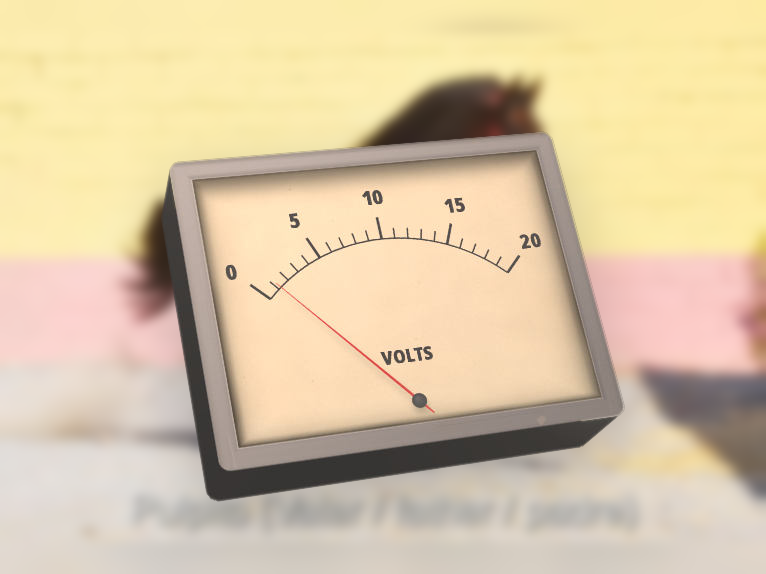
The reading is 1 V
